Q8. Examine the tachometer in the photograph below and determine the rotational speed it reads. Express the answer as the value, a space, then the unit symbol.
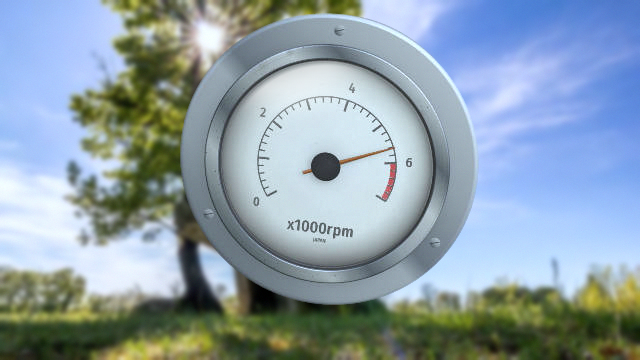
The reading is 5600 rpm
